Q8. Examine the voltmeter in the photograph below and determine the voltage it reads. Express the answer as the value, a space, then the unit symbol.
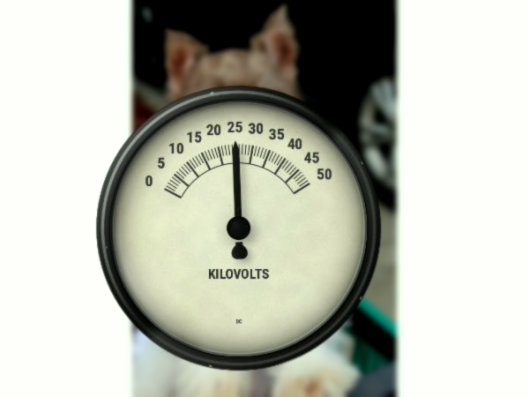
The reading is 25 kV
